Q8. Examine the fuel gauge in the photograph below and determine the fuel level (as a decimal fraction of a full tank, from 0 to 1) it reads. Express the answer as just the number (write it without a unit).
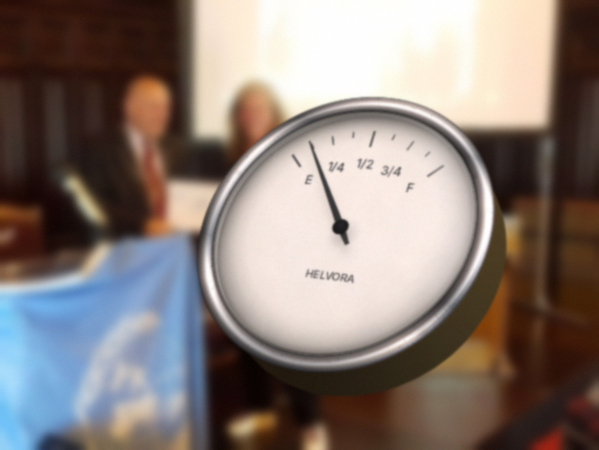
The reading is 0.125
